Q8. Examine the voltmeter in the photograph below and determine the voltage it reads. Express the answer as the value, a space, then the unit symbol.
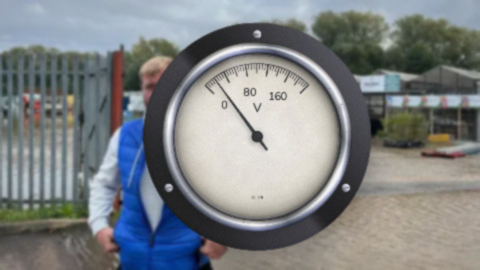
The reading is 20 V
